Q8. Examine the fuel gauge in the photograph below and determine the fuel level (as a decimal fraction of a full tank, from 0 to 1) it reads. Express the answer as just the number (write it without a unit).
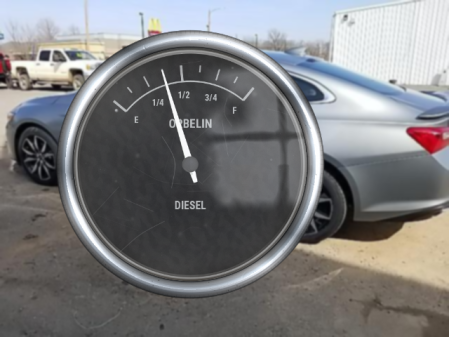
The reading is 0.375
